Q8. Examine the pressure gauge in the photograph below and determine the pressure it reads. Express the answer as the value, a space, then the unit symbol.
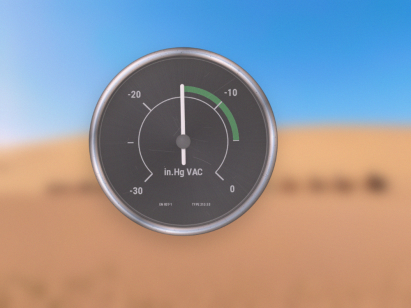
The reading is -15 inHg
